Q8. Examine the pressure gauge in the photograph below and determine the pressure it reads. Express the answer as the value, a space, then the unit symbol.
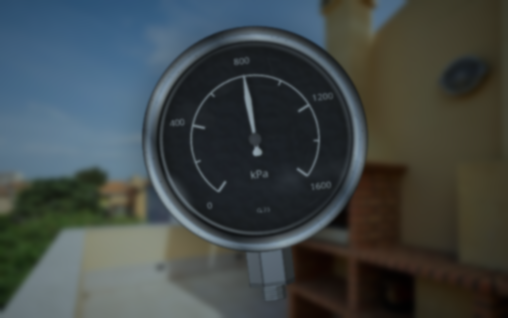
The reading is 800 kPa
